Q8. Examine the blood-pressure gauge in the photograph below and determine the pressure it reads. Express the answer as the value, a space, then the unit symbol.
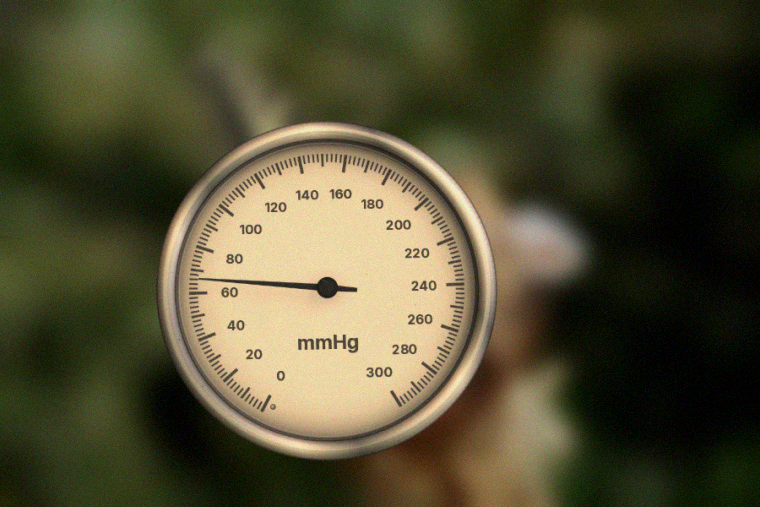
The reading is 66 mmHg
